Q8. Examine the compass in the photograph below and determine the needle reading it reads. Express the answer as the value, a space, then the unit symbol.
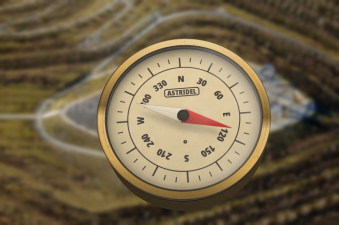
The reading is 110 °
